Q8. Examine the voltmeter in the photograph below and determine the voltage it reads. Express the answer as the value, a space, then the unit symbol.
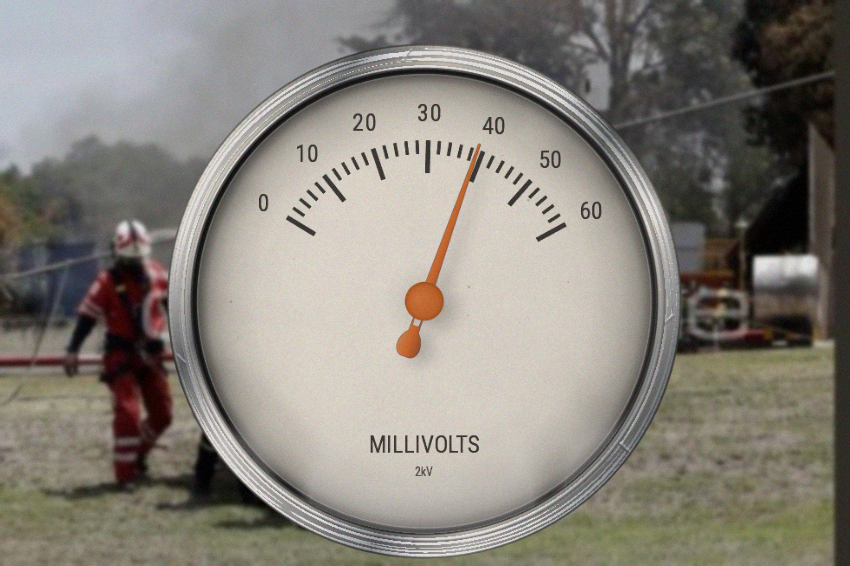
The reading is 39 mV
